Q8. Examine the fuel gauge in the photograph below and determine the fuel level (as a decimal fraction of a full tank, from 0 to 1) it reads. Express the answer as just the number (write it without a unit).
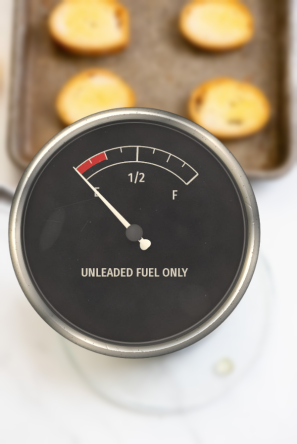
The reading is 0
